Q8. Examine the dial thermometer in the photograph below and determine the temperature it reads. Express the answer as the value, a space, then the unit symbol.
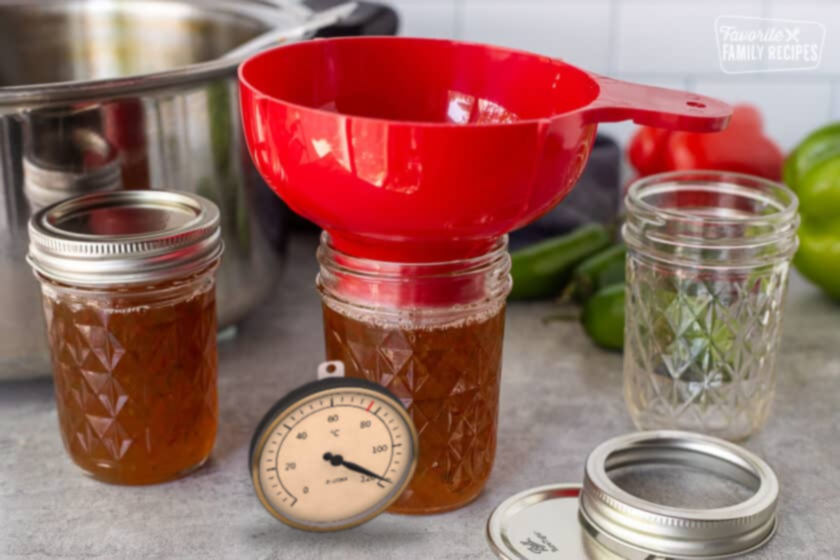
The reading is 116 °C
